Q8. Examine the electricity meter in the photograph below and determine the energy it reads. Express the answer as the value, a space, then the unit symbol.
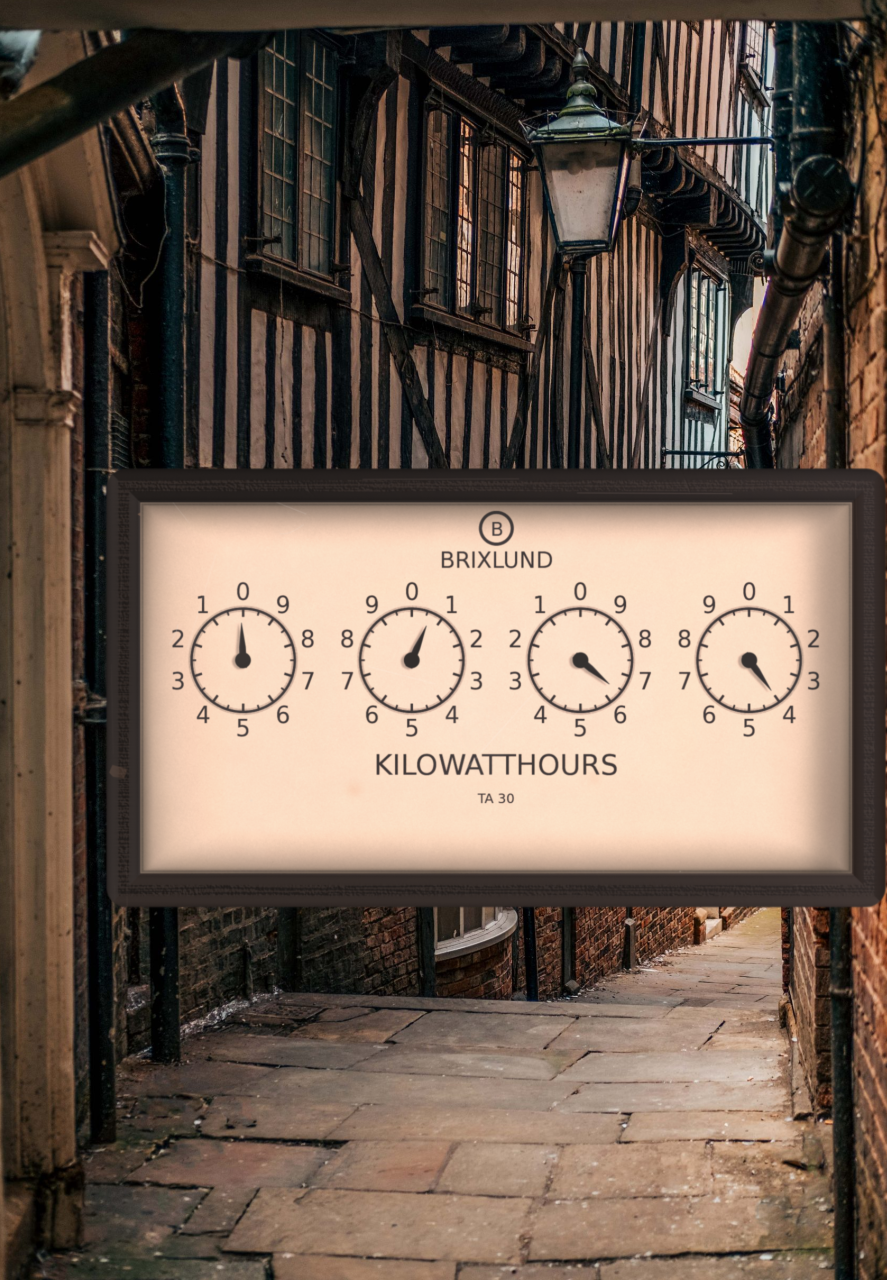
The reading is 64 kWh
